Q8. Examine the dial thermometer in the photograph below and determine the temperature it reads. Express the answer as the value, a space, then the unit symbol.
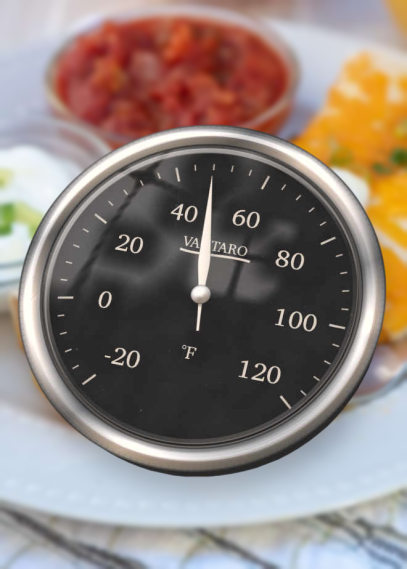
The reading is 48 °F
